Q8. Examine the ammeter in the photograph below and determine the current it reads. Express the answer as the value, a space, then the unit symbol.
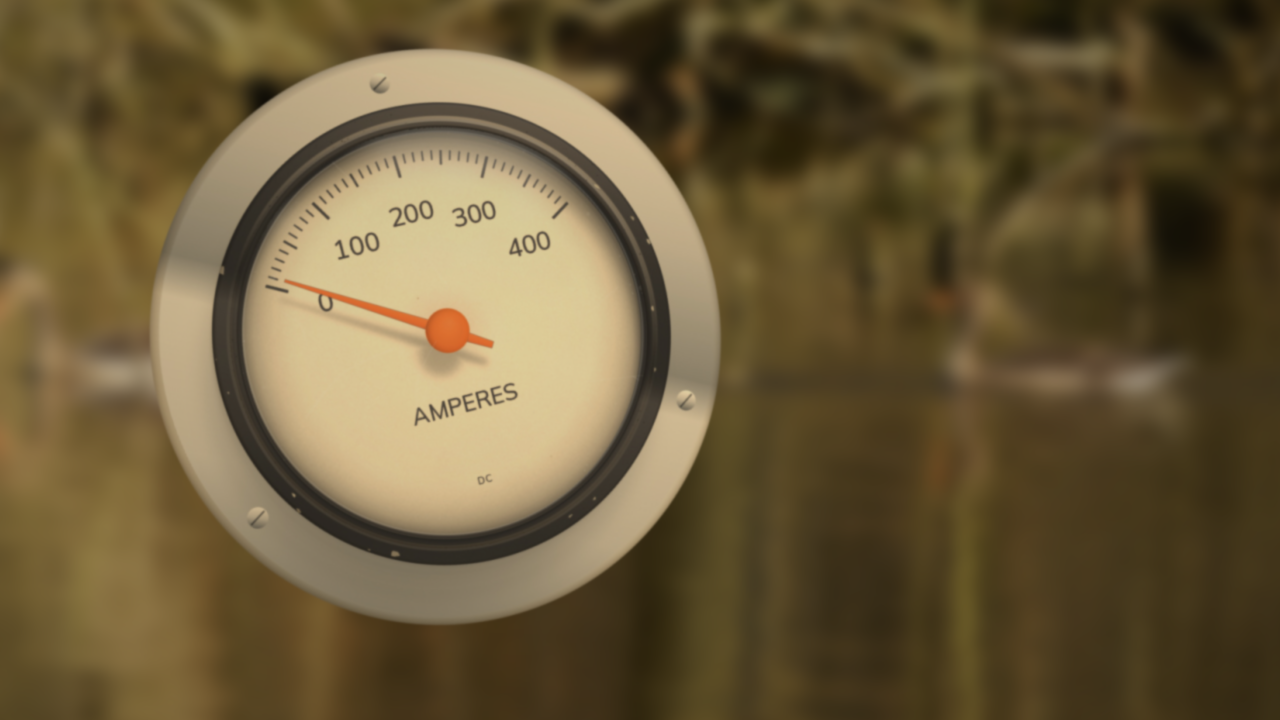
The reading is 10 A
